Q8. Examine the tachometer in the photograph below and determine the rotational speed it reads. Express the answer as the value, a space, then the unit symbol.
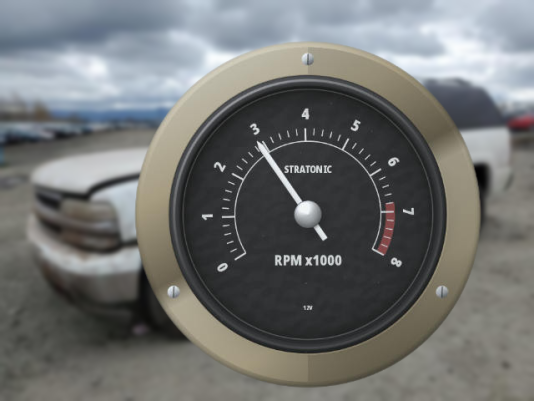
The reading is 2900 rpm
